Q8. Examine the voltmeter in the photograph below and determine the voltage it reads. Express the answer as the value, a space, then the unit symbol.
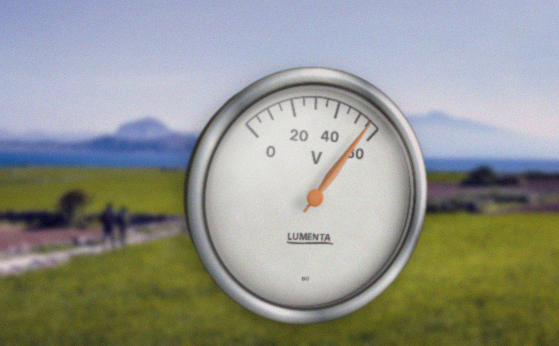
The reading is 55 V
